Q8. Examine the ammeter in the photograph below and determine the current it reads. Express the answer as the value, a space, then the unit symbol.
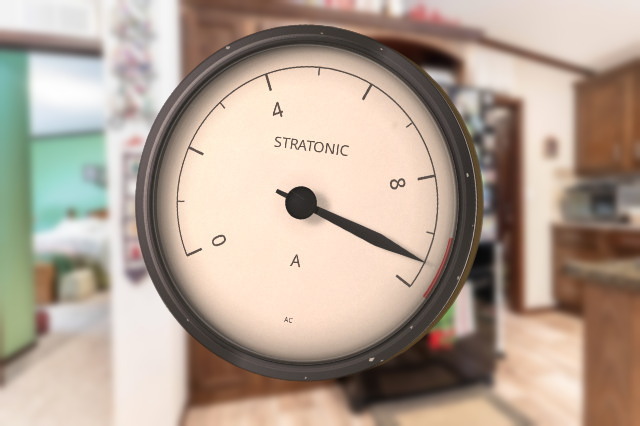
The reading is 9.5 A
